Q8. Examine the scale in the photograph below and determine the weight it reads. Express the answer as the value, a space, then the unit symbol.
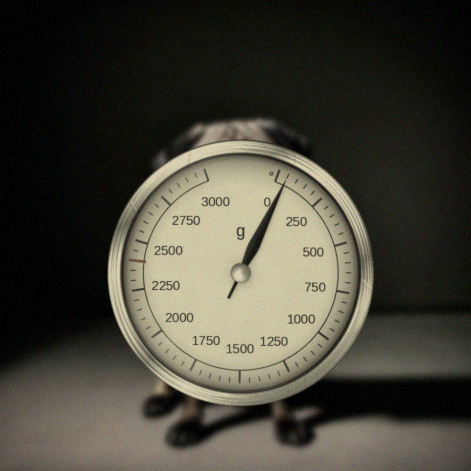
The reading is 50 g
